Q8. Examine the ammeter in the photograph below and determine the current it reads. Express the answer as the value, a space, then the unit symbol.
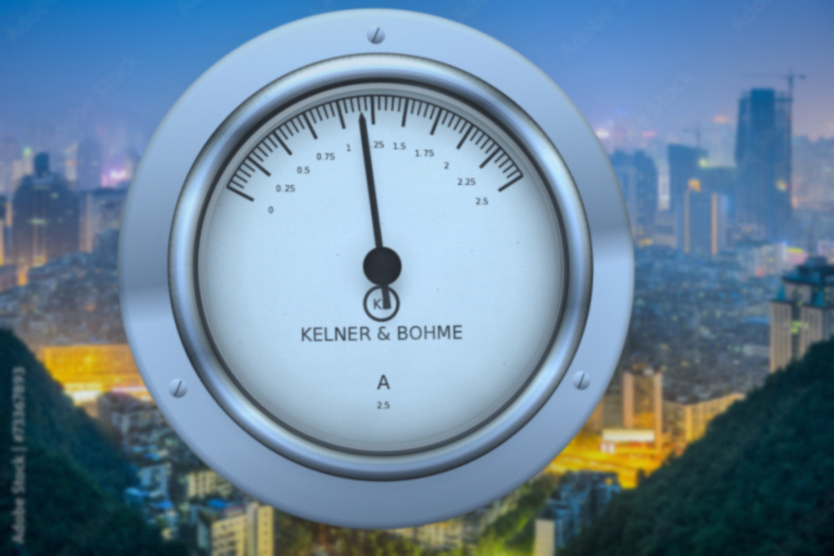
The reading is 1.15 A
